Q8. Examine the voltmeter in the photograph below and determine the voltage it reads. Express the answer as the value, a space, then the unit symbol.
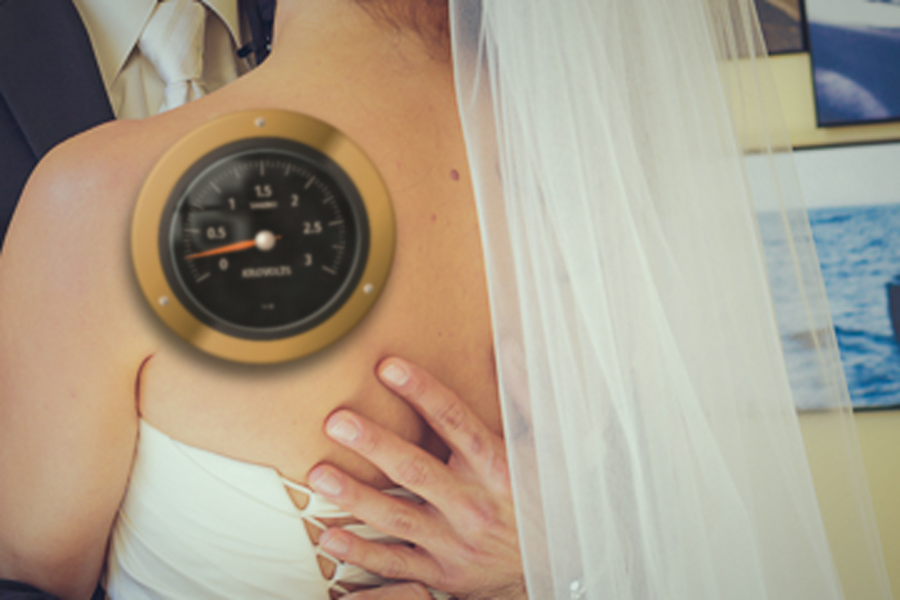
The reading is 0.25 kV
